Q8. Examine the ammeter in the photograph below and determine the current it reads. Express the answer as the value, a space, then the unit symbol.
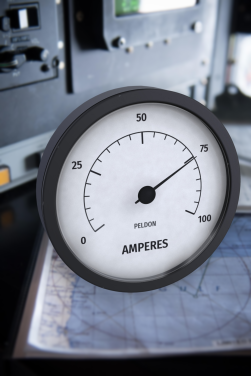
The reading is 75 A
